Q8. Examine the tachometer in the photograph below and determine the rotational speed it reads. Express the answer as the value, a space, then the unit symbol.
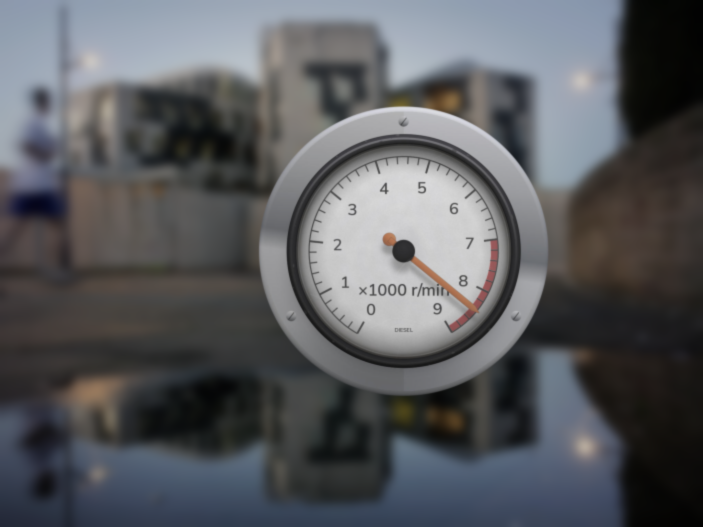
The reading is 8400 rpm
